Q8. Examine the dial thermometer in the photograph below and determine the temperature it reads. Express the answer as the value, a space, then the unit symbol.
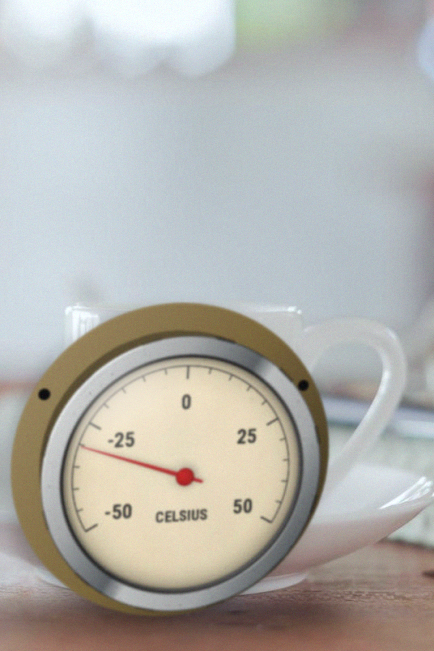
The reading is -30 °C
